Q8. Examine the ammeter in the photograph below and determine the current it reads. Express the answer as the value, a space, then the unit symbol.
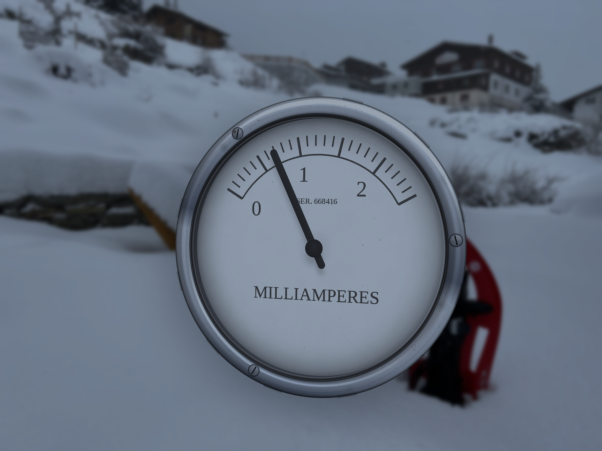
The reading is 0.7 mA
